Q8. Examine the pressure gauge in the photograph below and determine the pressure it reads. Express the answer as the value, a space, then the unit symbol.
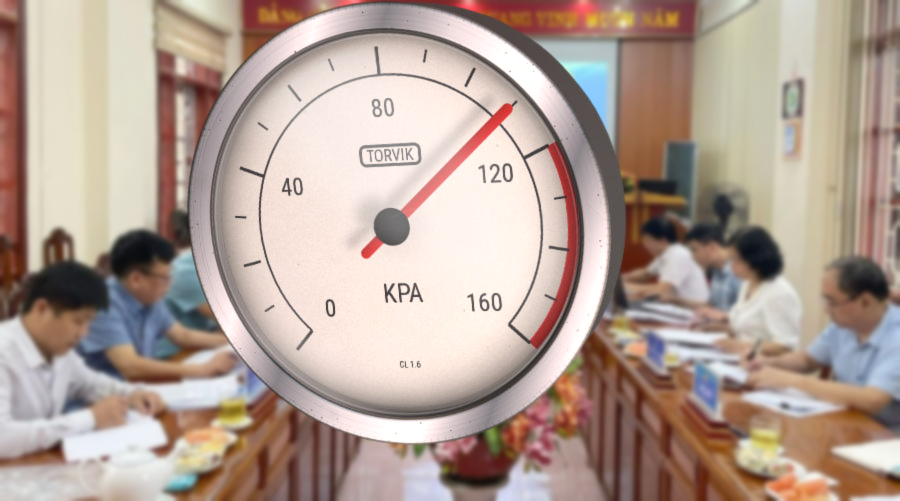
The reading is 110 kPa
